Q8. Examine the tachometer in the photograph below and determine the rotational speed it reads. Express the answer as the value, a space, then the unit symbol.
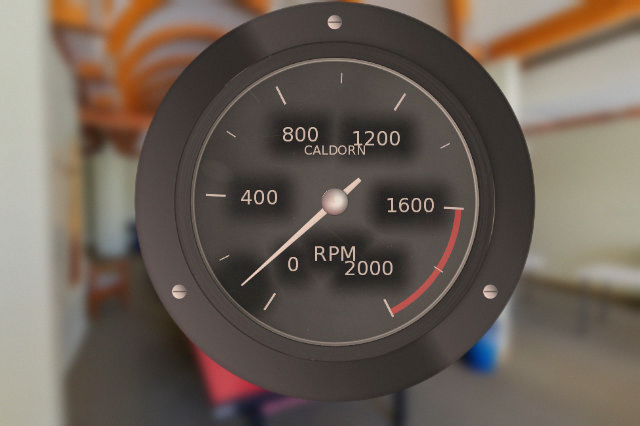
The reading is 100 rpm
